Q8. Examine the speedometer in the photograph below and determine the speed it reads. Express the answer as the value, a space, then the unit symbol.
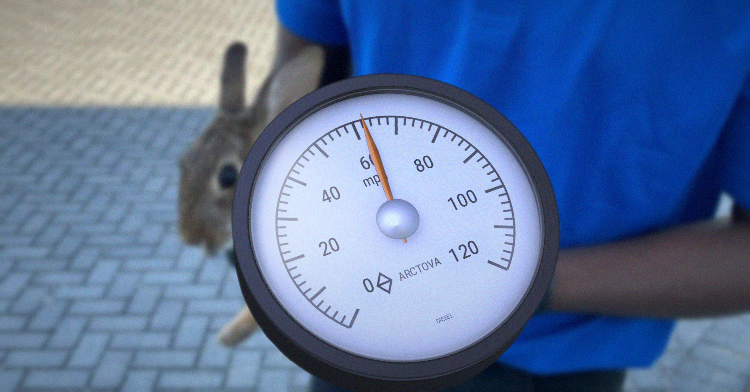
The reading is 62 mph
